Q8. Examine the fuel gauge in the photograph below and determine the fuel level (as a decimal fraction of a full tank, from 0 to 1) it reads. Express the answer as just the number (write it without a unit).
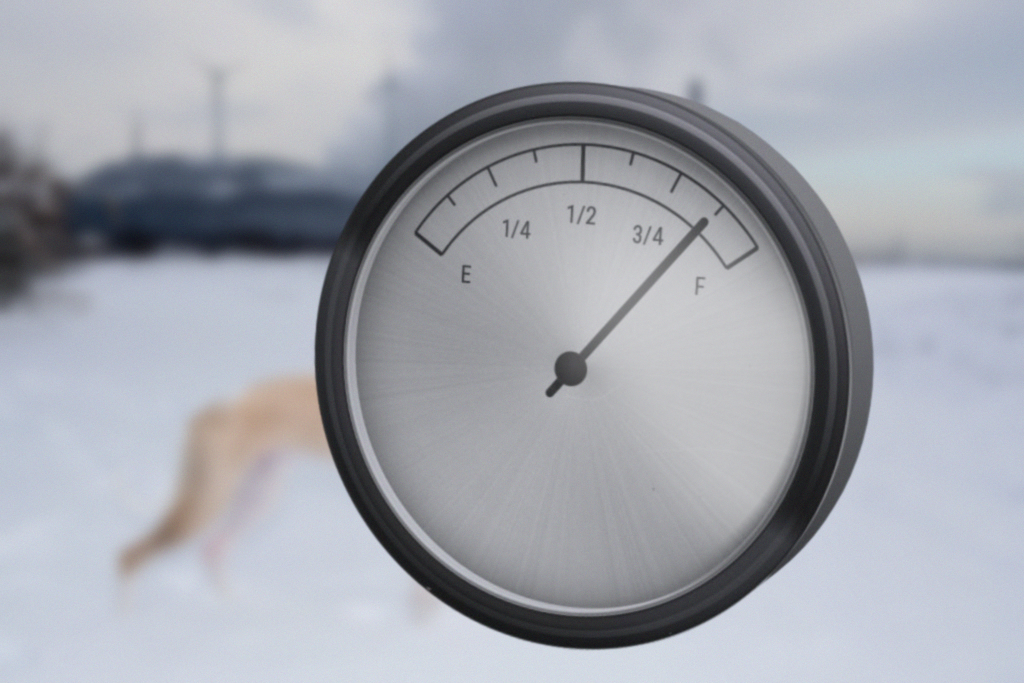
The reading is 0.875
